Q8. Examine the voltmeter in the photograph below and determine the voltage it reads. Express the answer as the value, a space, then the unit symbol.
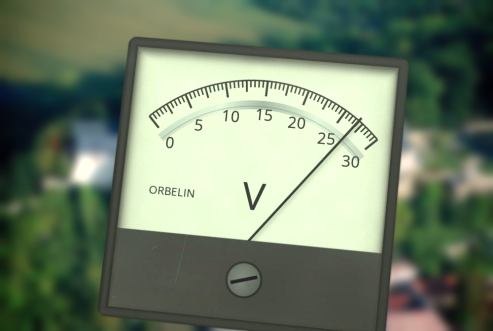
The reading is 27 V
